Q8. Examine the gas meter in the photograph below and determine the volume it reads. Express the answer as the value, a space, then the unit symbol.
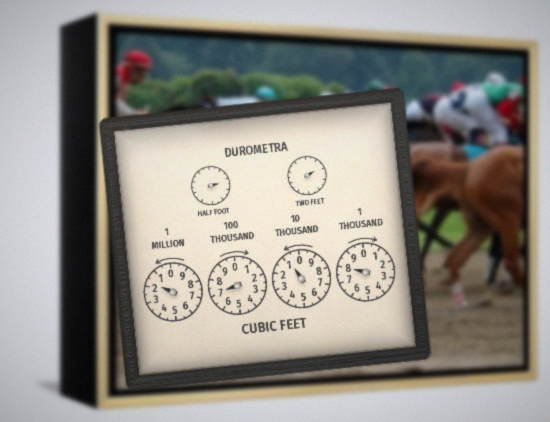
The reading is 170800 ft³
